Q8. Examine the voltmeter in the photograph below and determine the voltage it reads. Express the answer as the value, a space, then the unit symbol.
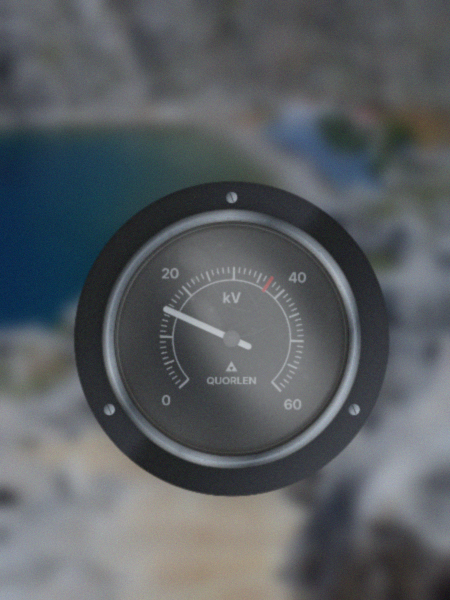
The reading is 15 kV
